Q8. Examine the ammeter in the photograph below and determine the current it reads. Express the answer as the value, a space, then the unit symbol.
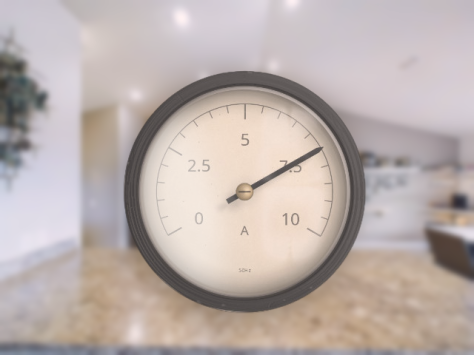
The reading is 7.5 A
